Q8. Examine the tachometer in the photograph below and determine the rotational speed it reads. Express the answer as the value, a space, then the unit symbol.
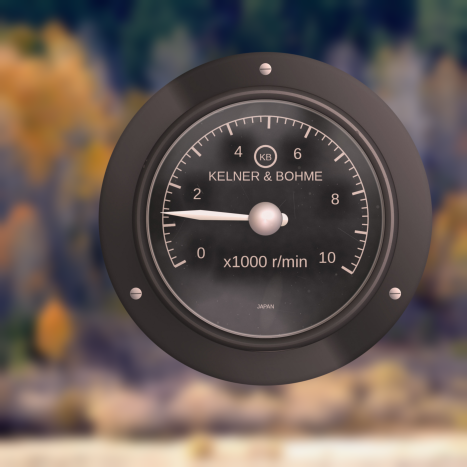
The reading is 1300 rpm
